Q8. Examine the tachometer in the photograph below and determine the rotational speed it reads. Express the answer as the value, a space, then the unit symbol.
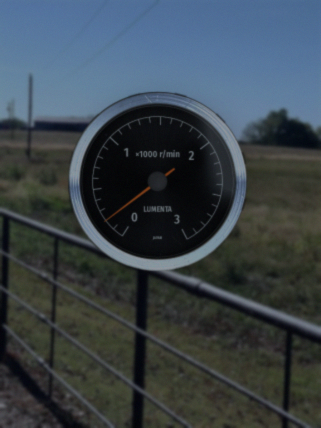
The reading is 200 rpm
